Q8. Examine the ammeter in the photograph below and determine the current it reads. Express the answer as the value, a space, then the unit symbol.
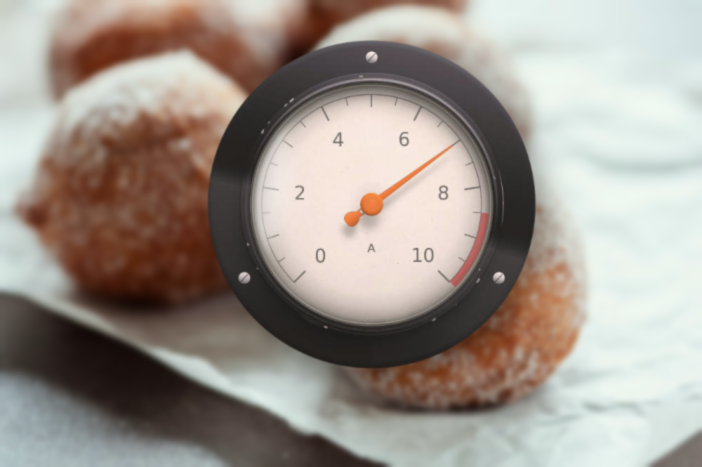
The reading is 7 A
